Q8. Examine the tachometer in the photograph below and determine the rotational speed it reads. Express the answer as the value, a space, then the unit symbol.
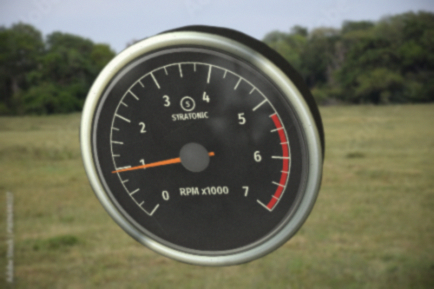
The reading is 1000 rpm
